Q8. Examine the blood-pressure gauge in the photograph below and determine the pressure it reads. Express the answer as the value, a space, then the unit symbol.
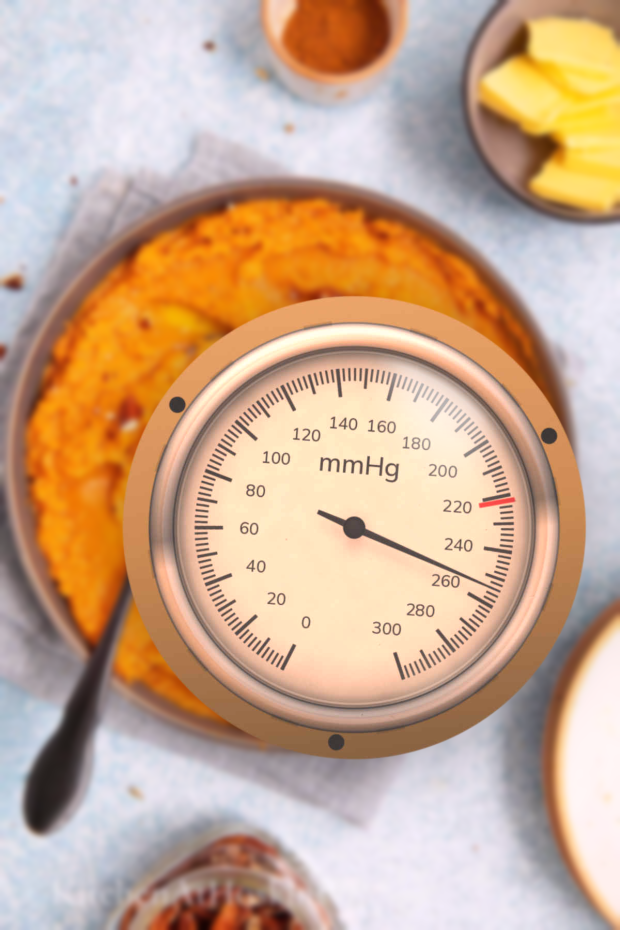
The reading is 254 mmHg
